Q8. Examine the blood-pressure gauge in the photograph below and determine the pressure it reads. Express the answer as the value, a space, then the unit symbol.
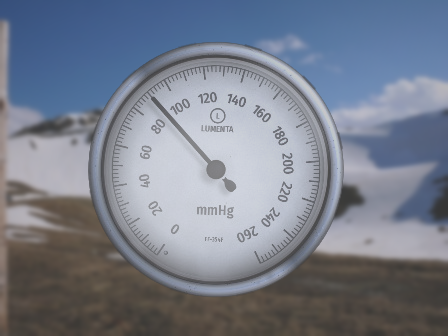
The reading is 90 mmHg
